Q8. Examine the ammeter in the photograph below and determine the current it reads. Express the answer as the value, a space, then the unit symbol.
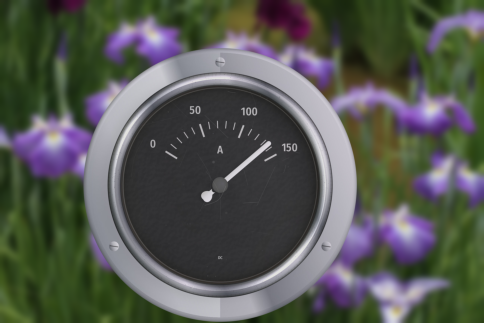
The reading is 135 A
